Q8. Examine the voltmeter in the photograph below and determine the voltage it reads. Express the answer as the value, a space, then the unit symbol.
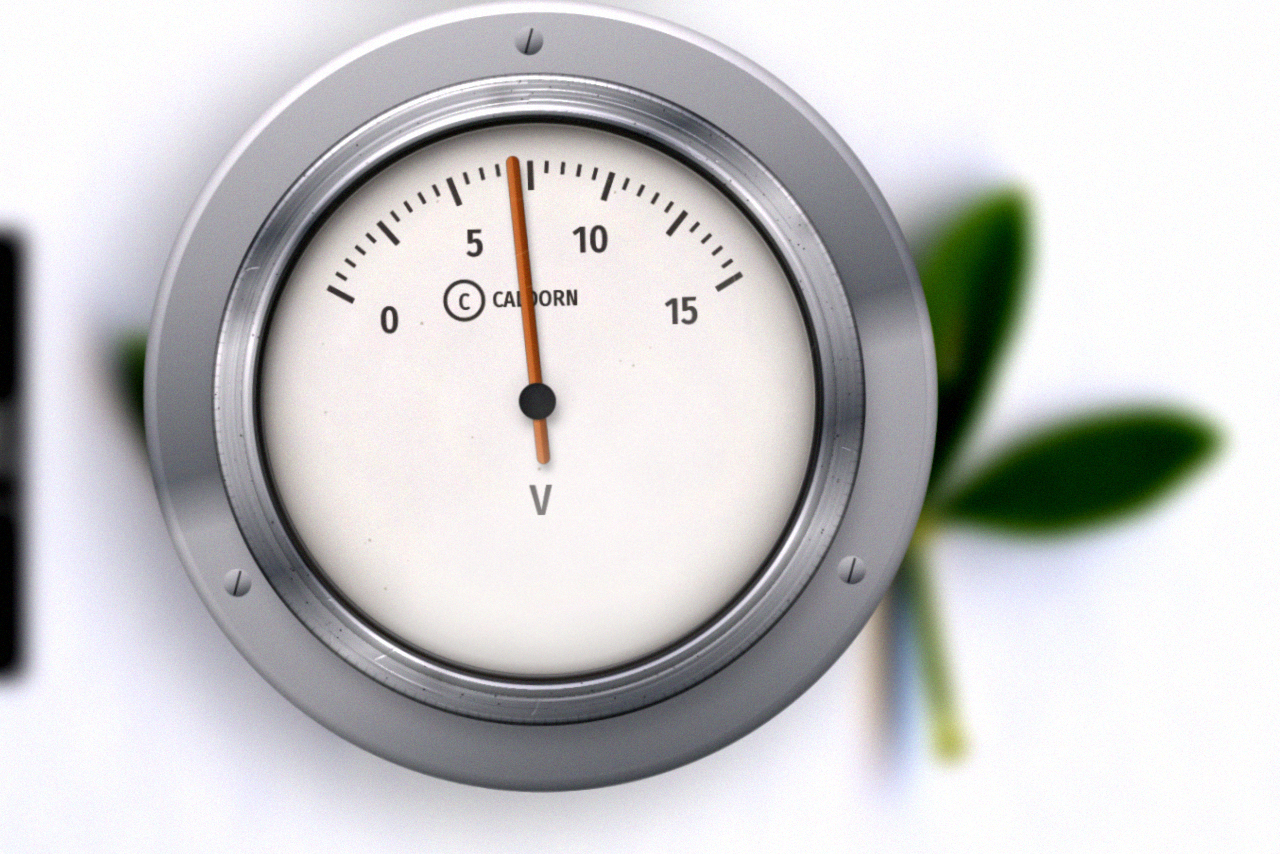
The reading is 7 V
